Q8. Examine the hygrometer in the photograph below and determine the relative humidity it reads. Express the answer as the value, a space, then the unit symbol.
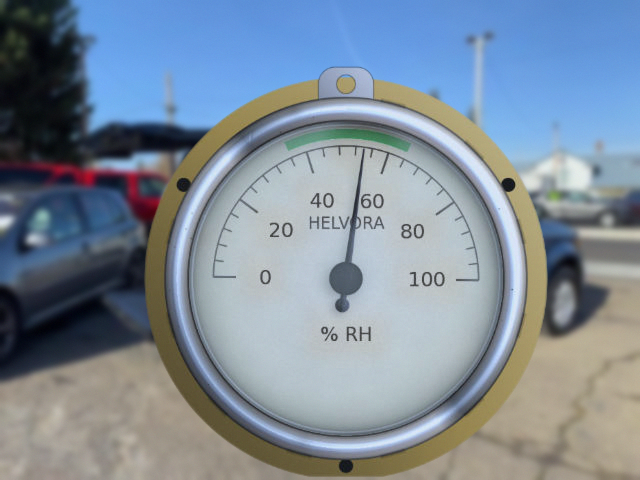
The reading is 54 %
